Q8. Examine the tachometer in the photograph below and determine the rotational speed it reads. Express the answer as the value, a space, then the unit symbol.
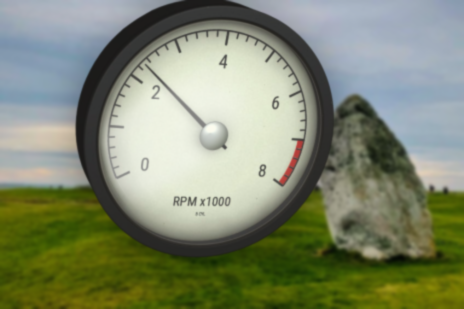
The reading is 2300 rpm
